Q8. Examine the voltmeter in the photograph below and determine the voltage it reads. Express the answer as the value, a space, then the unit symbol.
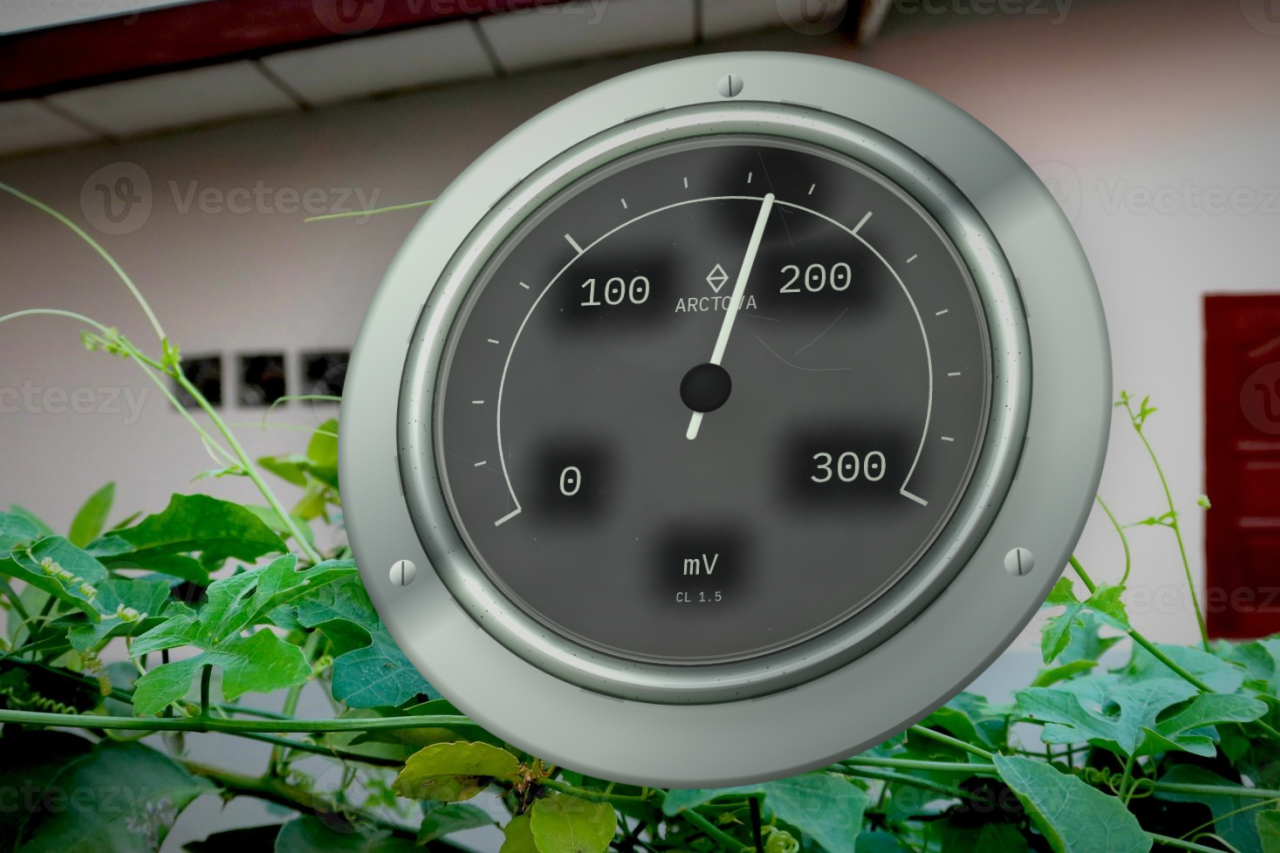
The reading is 170 mV
